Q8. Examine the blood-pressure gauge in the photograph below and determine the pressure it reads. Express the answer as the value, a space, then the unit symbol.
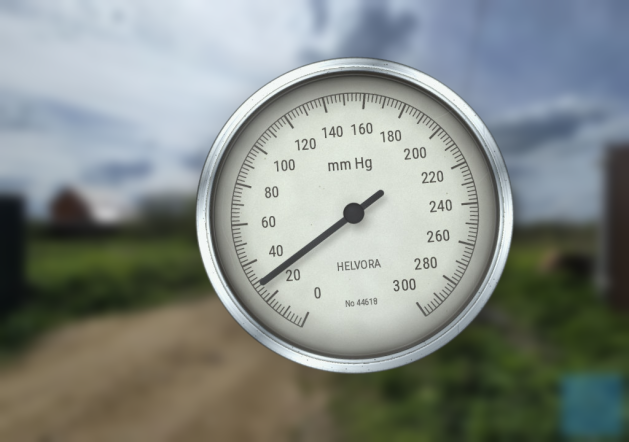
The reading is 28 mmHg
